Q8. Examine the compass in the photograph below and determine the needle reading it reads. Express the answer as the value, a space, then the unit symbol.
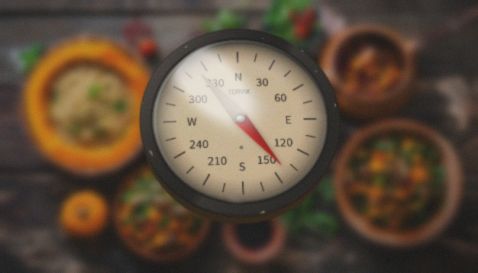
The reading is 142.5 °
